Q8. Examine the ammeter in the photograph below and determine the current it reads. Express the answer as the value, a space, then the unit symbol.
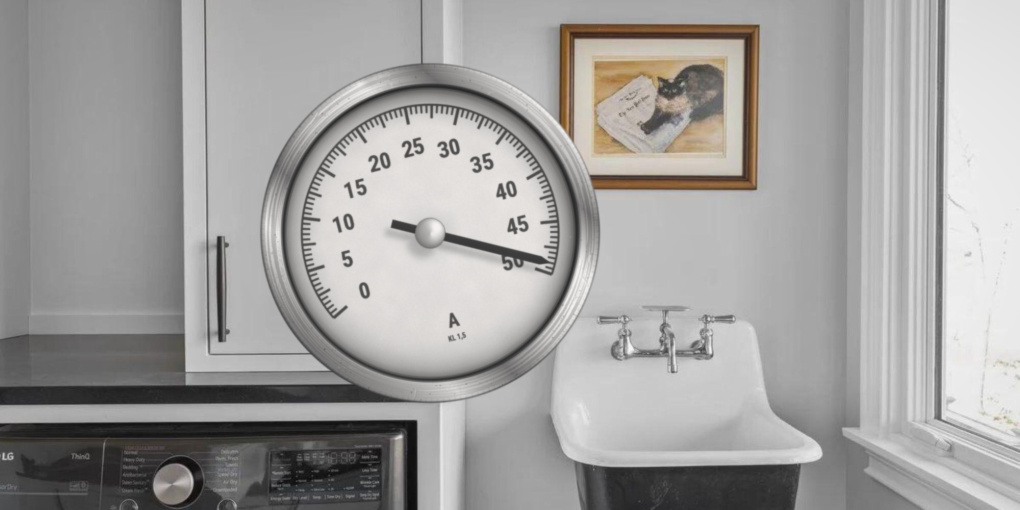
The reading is 49 A
